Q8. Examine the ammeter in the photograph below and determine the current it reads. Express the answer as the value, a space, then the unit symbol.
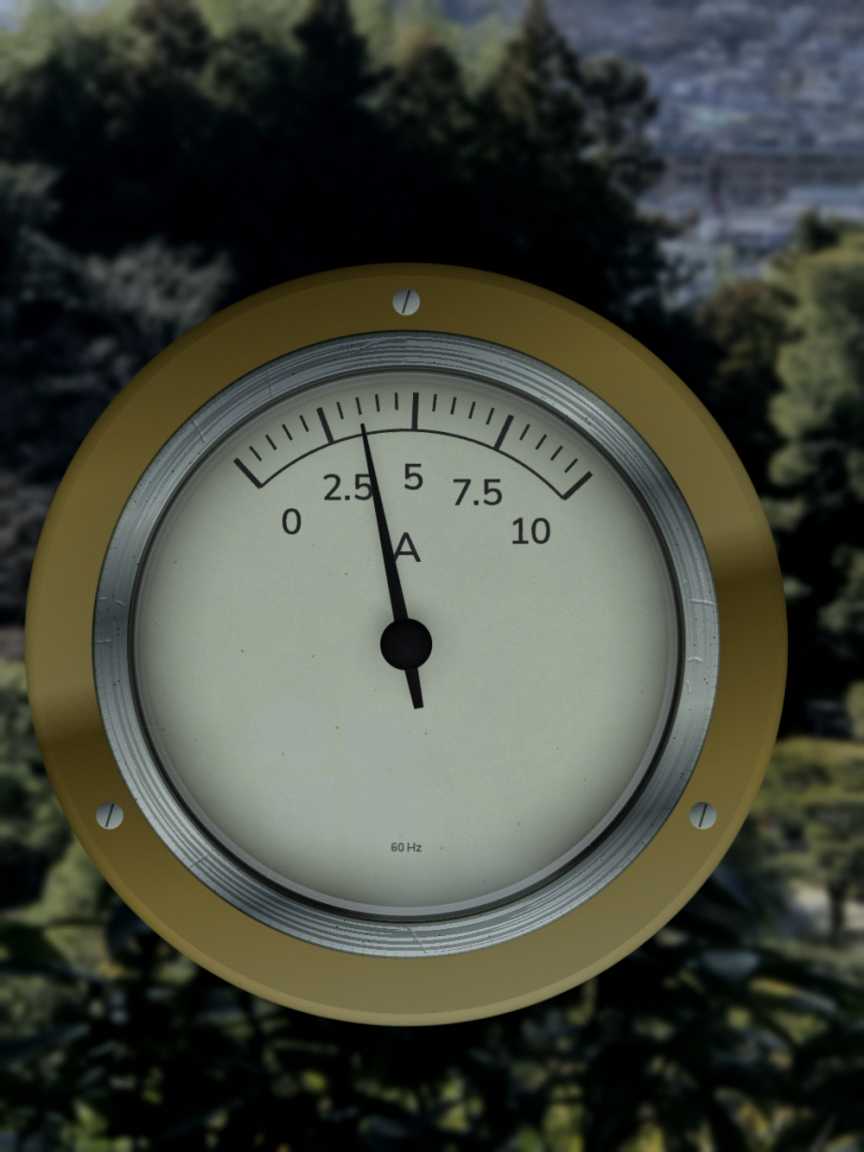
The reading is 3.5 A
